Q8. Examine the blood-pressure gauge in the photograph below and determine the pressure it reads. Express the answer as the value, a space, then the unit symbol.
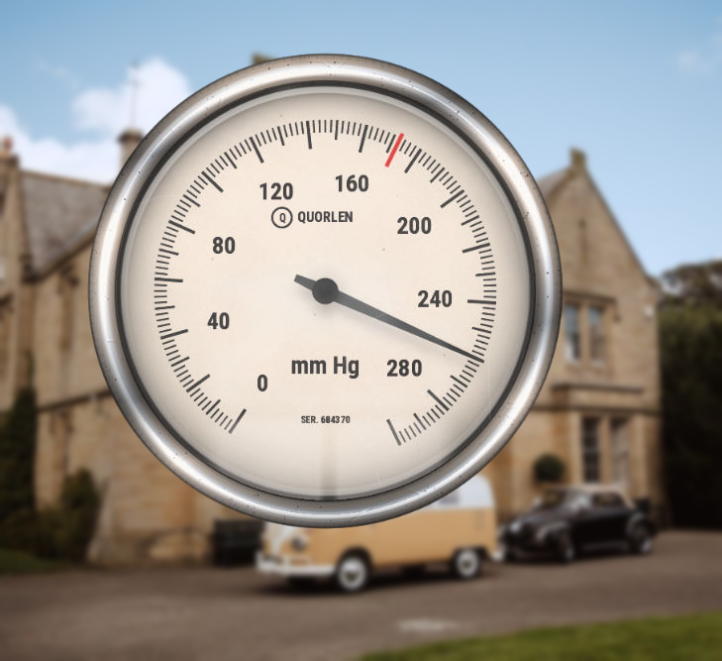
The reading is 260 mmHg
